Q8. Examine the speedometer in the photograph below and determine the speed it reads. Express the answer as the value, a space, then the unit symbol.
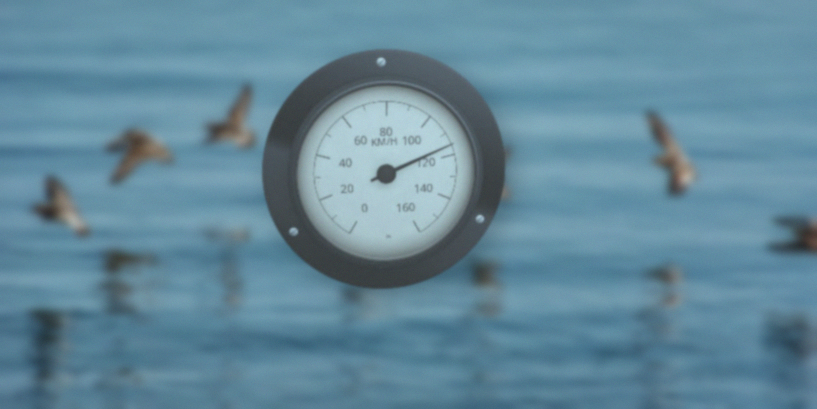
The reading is 115 km/h
